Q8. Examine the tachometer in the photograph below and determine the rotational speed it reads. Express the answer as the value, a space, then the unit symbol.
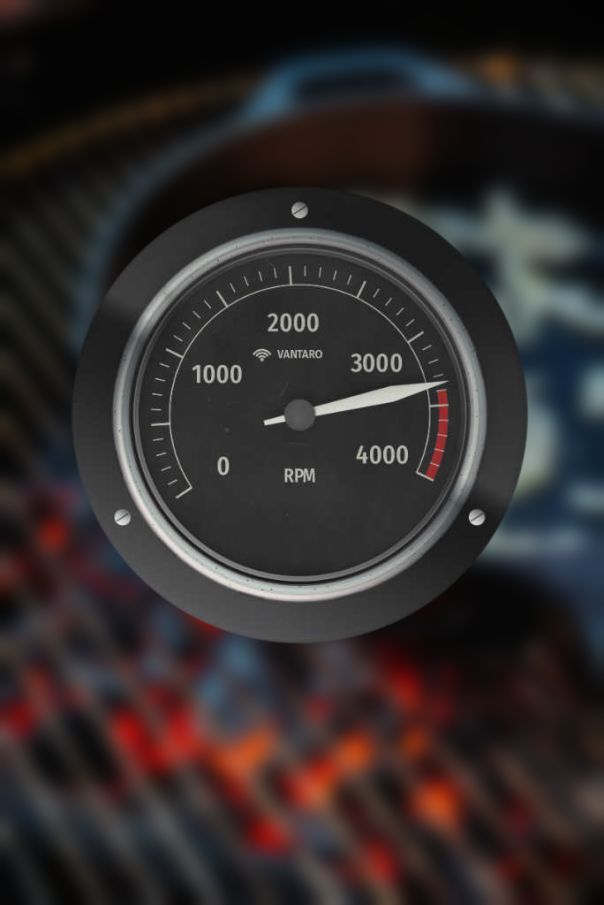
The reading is 3350 rpm
